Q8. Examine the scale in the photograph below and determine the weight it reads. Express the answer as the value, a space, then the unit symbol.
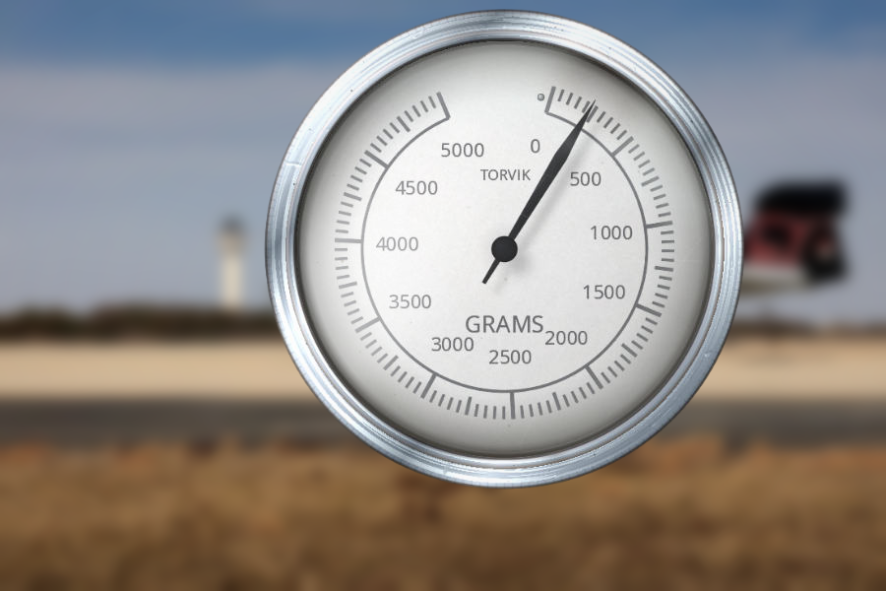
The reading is 225 g
